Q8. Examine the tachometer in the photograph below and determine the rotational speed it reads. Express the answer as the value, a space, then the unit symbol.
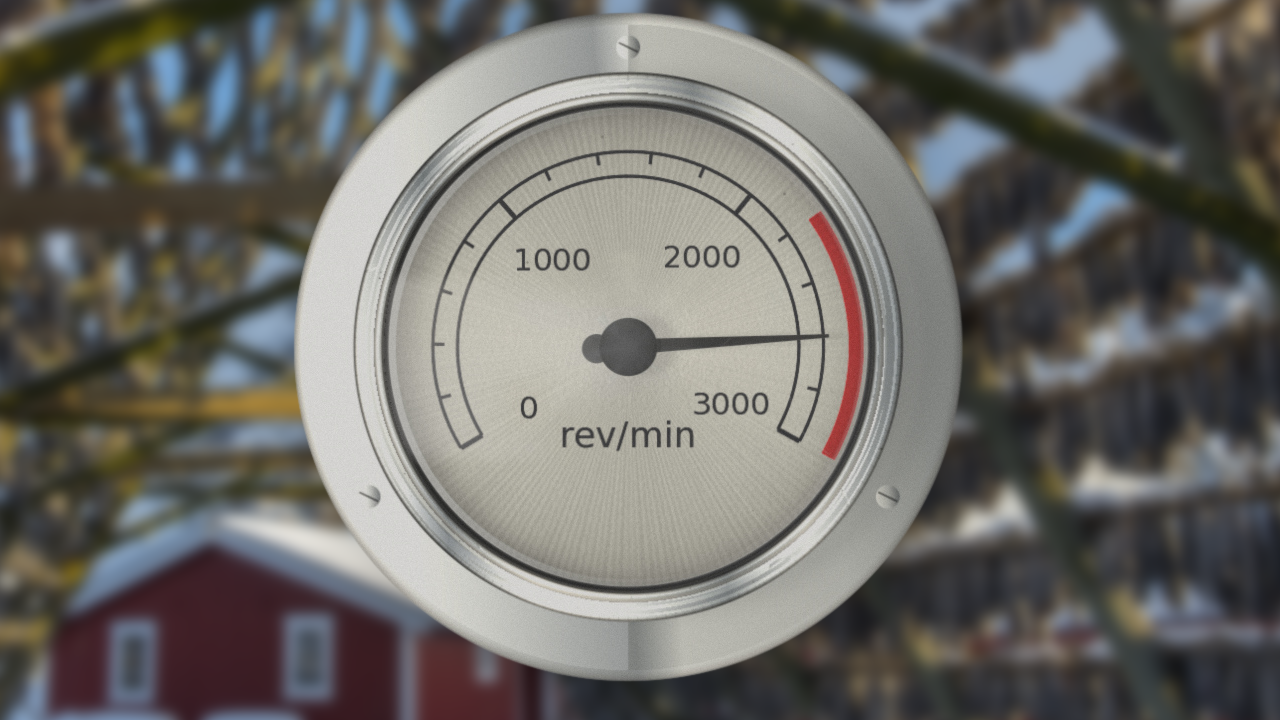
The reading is 2600 rpm
